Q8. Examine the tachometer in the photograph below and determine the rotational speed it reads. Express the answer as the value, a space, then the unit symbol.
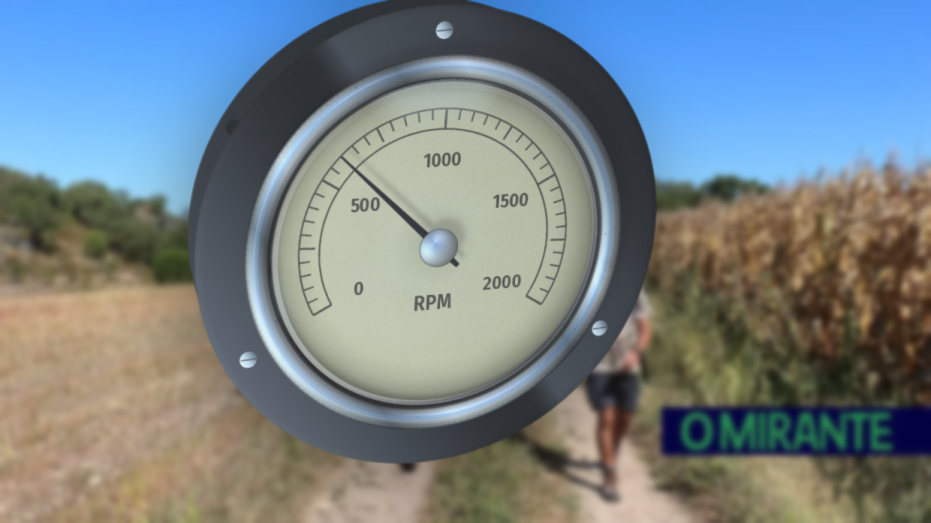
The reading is 600 rpm
